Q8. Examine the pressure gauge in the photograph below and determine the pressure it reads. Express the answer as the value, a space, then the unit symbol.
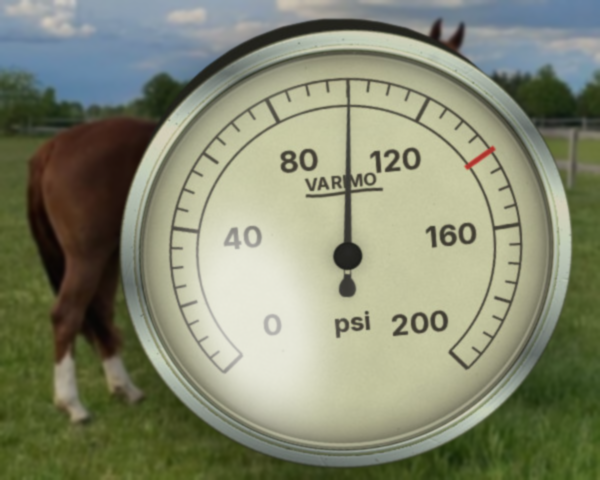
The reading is 100 psi
